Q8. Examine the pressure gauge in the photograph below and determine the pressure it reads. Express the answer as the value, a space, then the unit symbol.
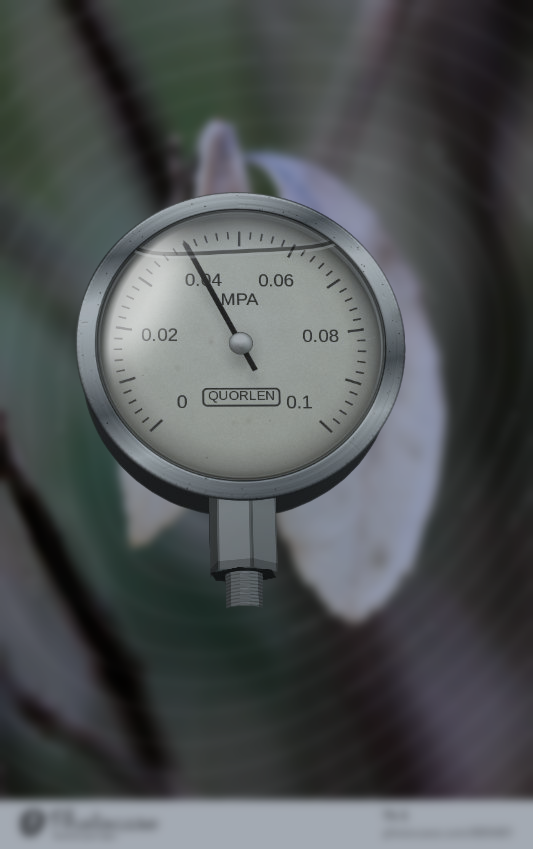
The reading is 0.04 MPa
